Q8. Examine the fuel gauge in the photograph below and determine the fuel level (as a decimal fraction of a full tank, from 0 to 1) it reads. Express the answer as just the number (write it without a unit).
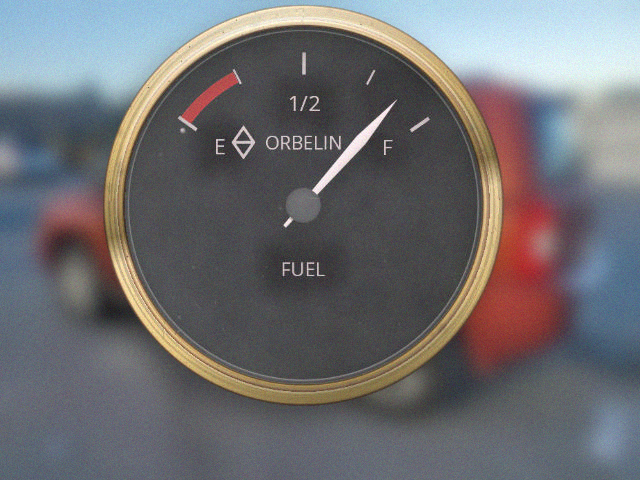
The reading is 0.875
